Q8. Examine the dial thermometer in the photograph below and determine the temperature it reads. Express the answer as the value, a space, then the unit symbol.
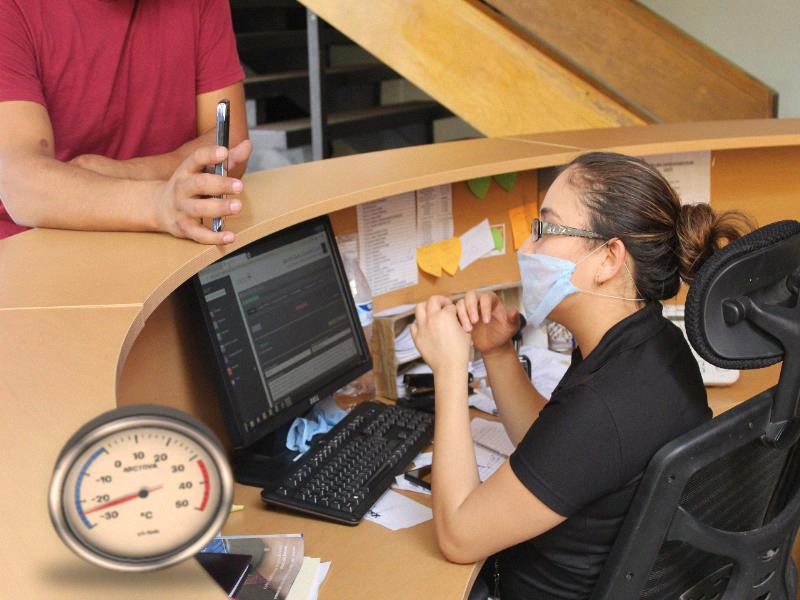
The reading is -24 °C
